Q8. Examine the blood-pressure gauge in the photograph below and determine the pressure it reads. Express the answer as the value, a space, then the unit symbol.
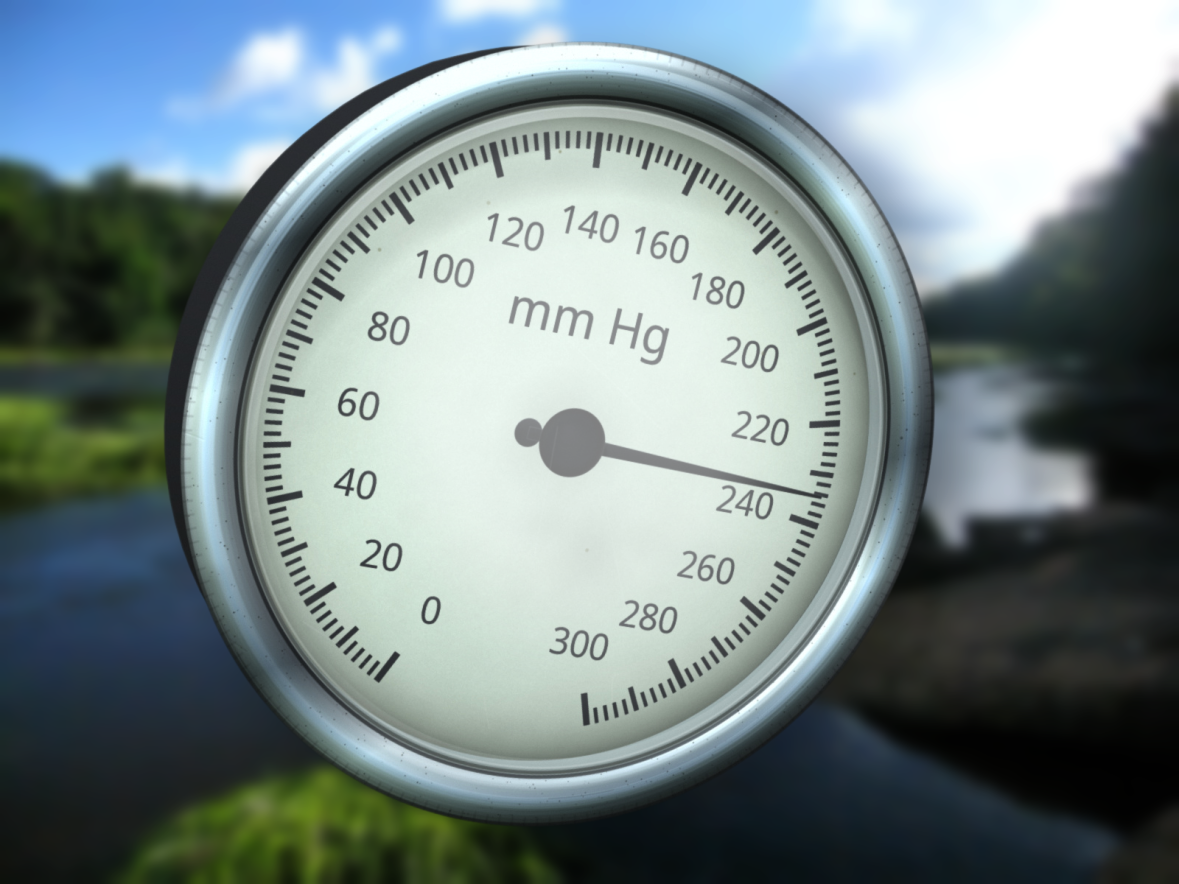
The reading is 234 mmHg
